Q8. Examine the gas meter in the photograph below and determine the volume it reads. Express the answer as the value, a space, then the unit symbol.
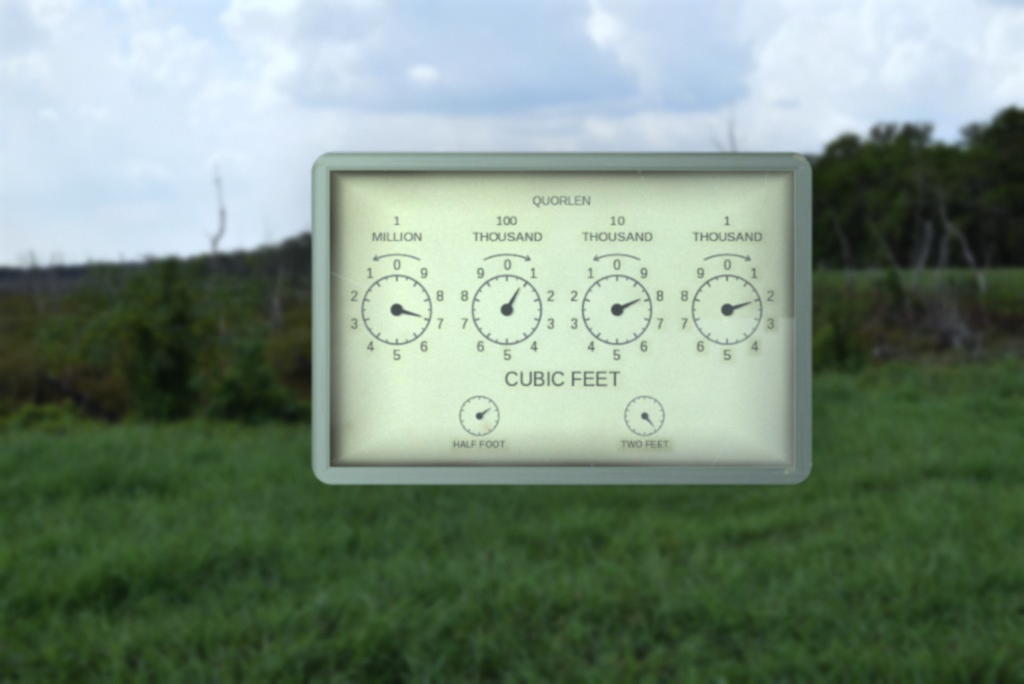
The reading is 708200 ft³
